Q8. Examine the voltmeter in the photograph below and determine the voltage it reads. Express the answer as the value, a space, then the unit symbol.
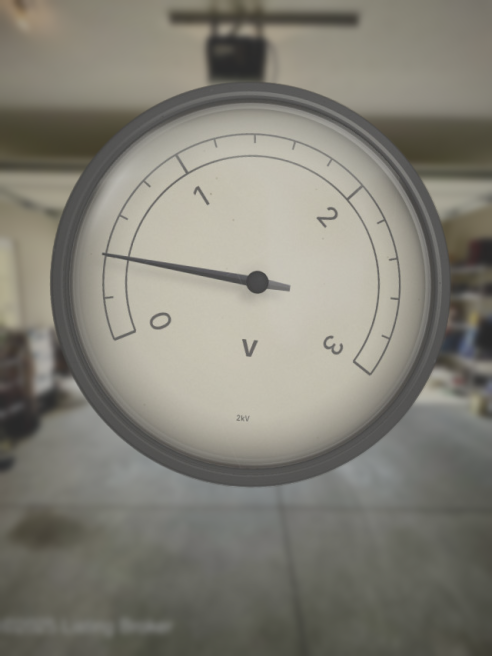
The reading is 0.4 V
